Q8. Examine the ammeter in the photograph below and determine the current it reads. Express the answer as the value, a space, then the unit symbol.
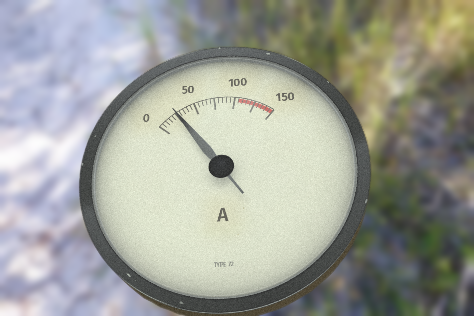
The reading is 25 A
